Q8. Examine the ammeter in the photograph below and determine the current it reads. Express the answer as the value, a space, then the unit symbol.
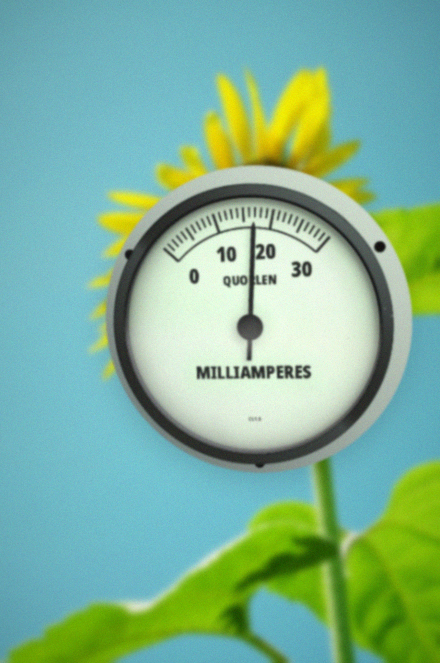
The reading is 17 mA
